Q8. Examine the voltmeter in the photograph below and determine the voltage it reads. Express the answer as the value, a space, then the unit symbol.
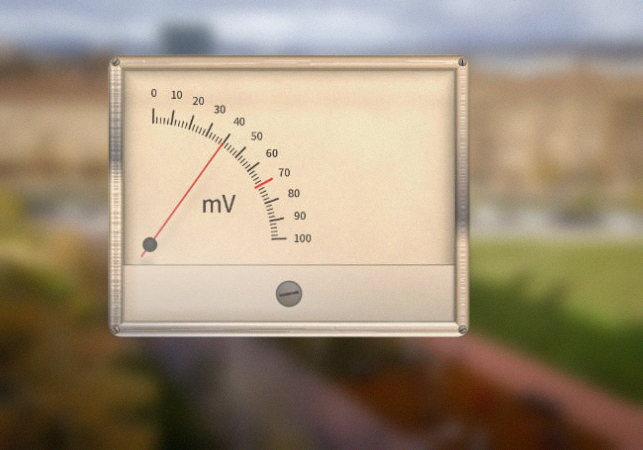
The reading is 40 mV
